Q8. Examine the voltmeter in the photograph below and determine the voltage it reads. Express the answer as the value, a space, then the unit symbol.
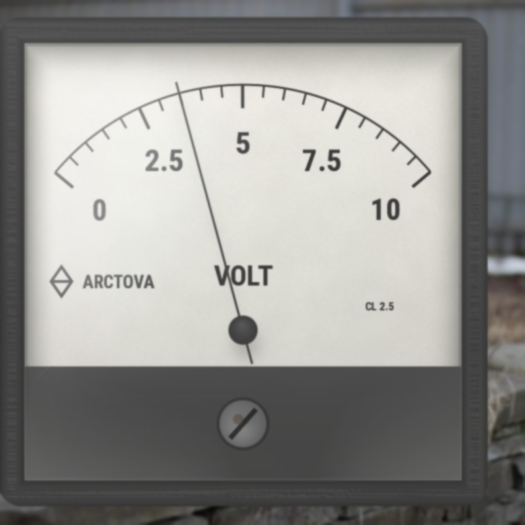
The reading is 3.5 V
